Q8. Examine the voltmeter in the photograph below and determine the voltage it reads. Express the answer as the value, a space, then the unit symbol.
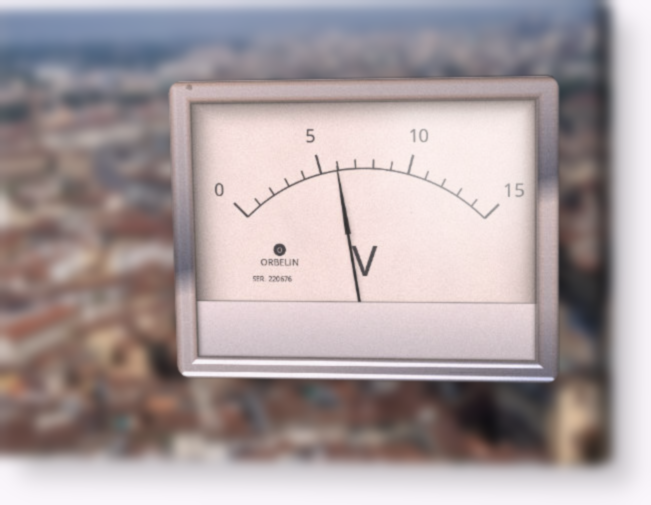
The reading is 6 V
